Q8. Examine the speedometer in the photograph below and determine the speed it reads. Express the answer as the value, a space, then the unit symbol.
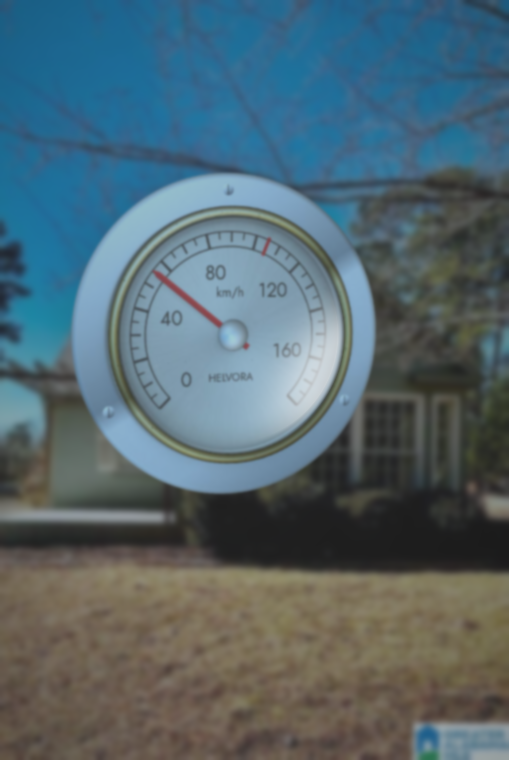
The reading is 55 km/h
